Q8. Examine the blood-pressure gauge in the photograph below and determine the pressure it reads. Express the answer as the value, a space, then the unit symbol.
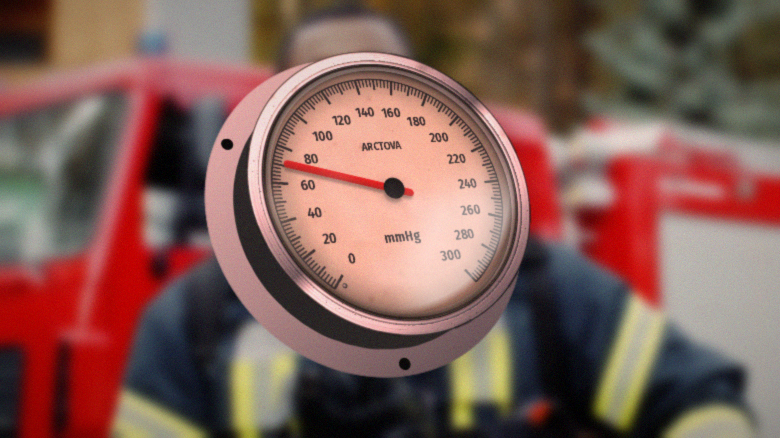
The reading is 70 mmHg
